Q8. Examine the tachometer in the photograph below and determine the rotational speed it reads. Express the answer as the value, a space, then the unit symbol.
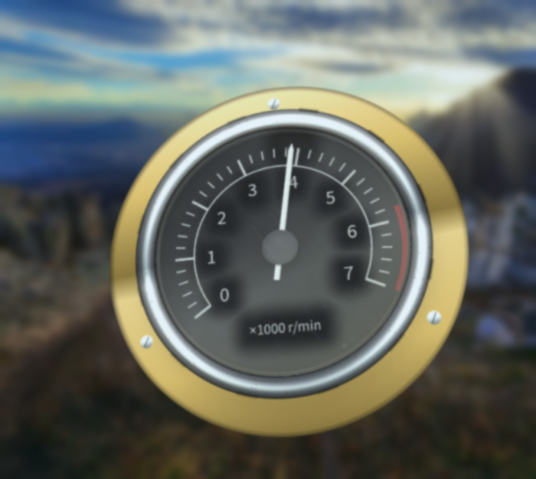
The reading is 3900 rpm
